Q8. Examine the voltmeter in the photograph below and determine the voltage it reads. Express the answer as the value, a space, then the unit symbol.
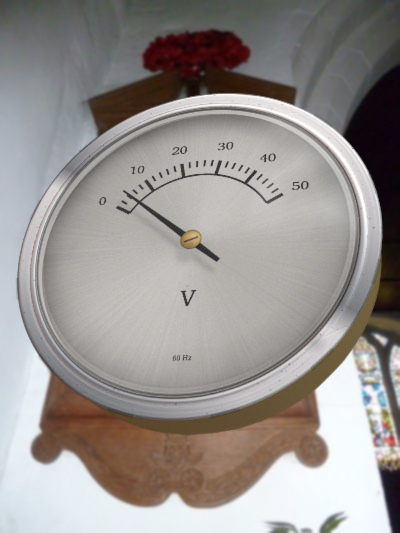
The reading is 4 V
